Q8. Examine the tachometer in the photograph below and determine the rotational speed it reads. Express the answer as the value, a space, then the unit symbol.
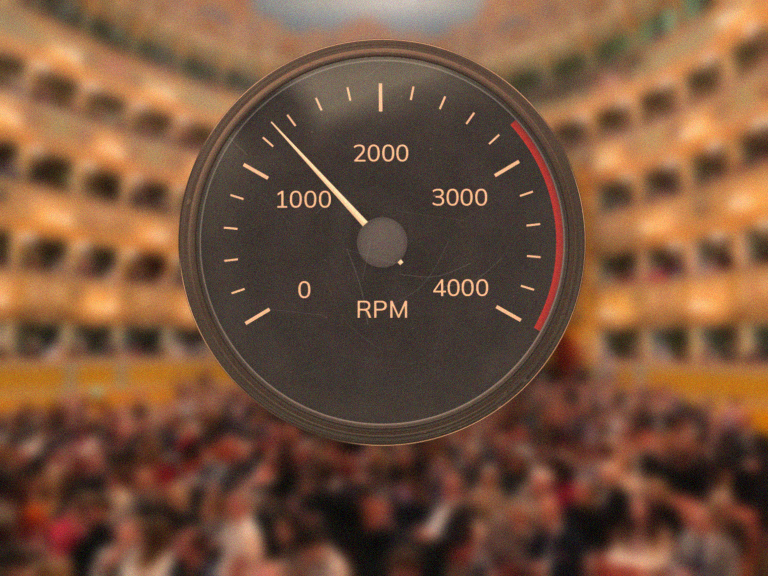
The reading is 1300 rpm
